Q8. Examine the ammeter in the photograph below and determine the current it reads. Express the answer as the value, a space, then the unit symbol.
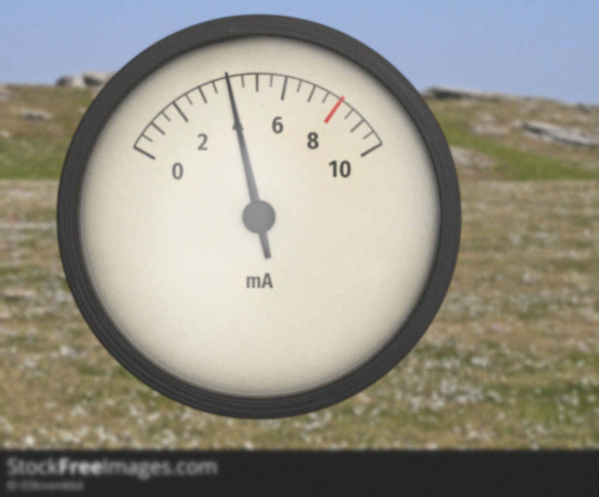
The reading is 4 mA
